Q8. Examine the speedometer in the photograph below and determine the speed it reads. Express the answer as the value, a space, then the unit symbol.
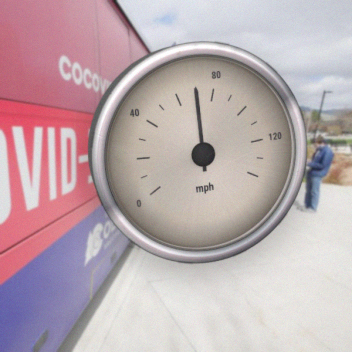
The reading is 70 mph
